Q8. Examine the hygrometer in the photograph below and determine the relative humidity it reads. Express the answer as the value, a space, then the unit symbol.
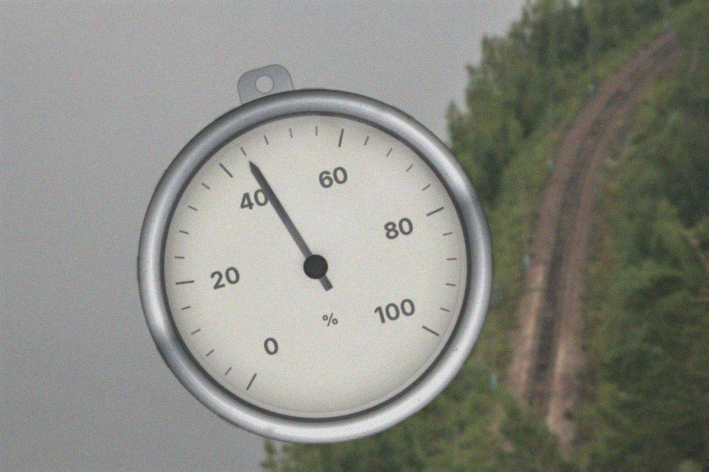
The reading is 44 %
